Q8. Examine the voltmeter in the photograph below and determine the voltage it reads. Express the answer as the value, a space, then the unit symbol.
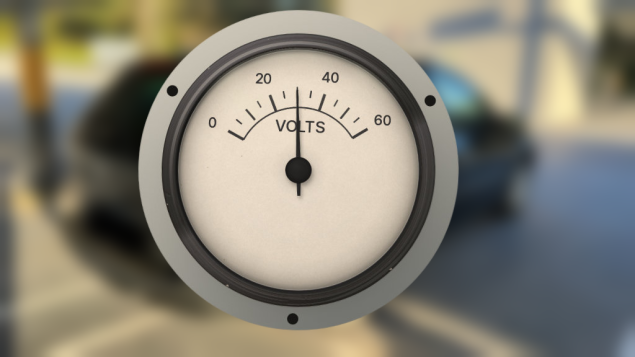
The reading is 30 V
